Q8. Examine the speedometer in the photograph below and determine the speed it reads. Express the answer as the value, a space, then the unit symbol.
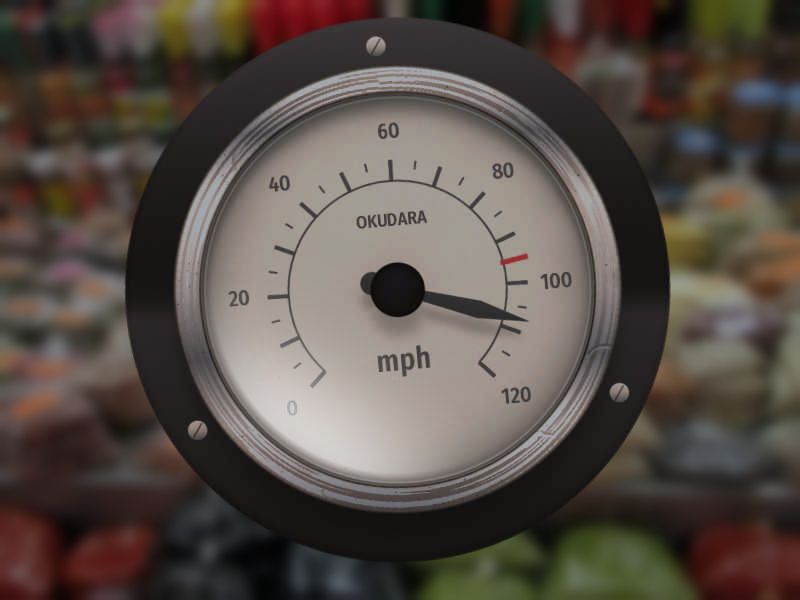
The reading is 107.5 mph
